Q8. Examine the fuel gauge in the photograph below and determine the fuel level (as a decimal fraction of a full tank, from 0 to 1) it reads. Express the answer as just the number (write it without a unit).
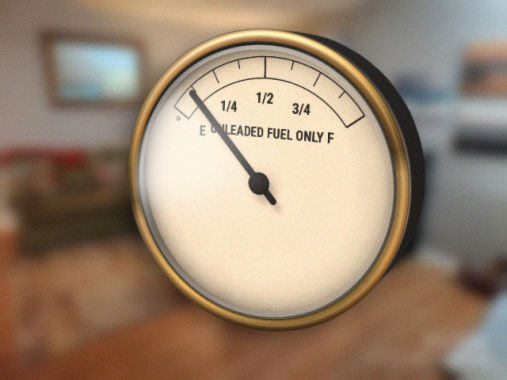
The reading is 0.125
